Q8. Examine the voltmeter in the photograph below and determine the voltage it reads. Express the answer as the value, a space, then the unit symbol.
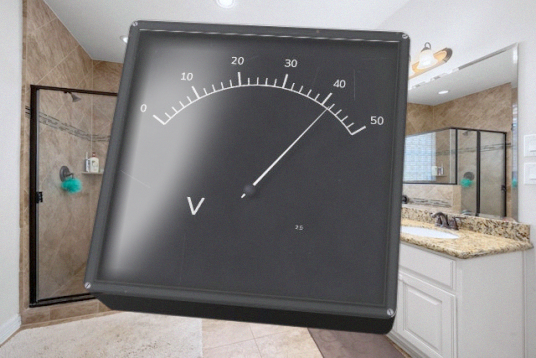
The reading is 42 V
